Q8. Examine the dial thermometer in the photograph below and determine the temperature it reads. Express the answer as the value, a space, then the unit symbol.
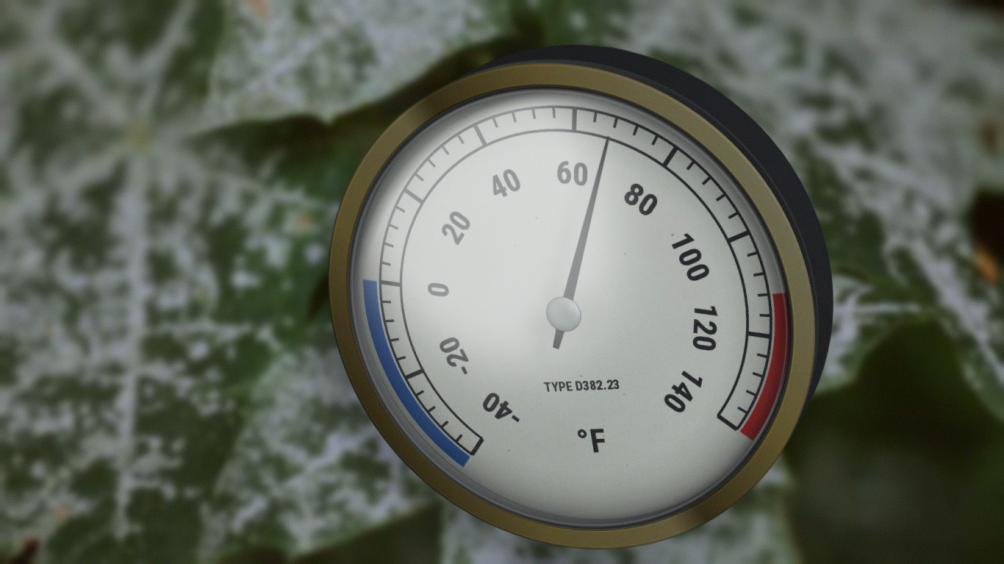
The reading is 68 °F
